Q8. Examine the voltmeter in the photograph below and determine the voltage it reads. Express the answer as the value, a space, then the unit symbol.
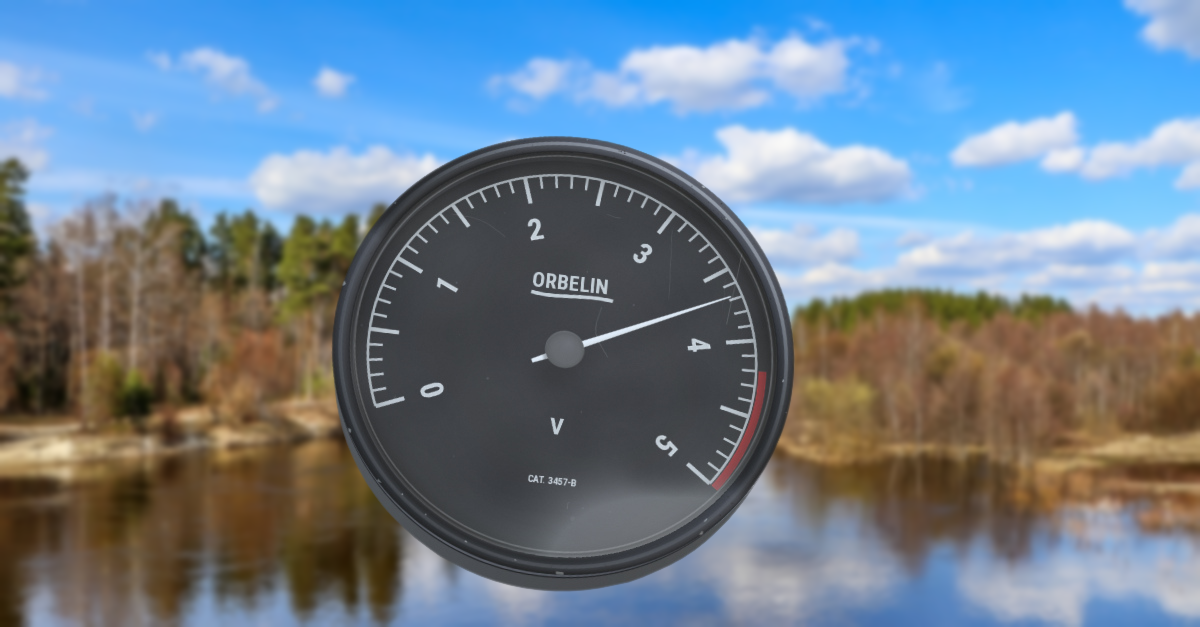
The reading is 3.7 V
